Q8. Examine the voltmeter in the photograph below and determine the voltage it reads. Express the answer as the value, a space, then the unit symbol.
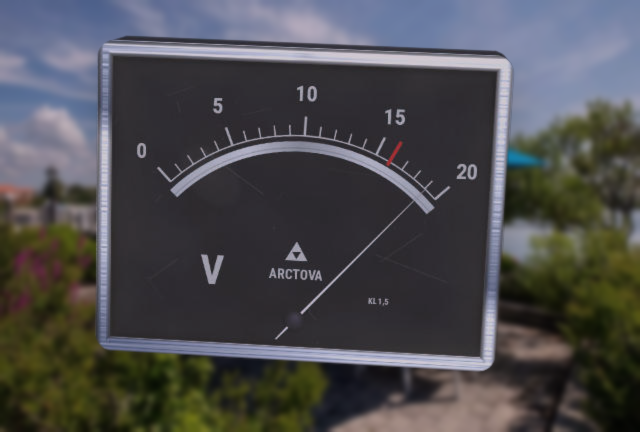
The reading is 19 V
